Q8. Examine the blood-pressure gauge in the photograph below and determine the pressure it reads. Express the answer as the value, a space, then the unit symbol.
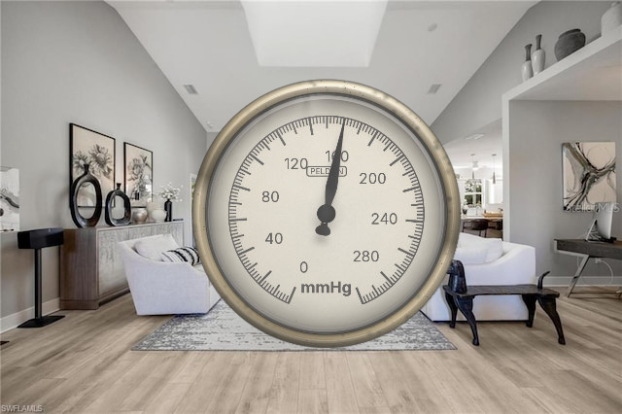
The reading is 160 mmHg
